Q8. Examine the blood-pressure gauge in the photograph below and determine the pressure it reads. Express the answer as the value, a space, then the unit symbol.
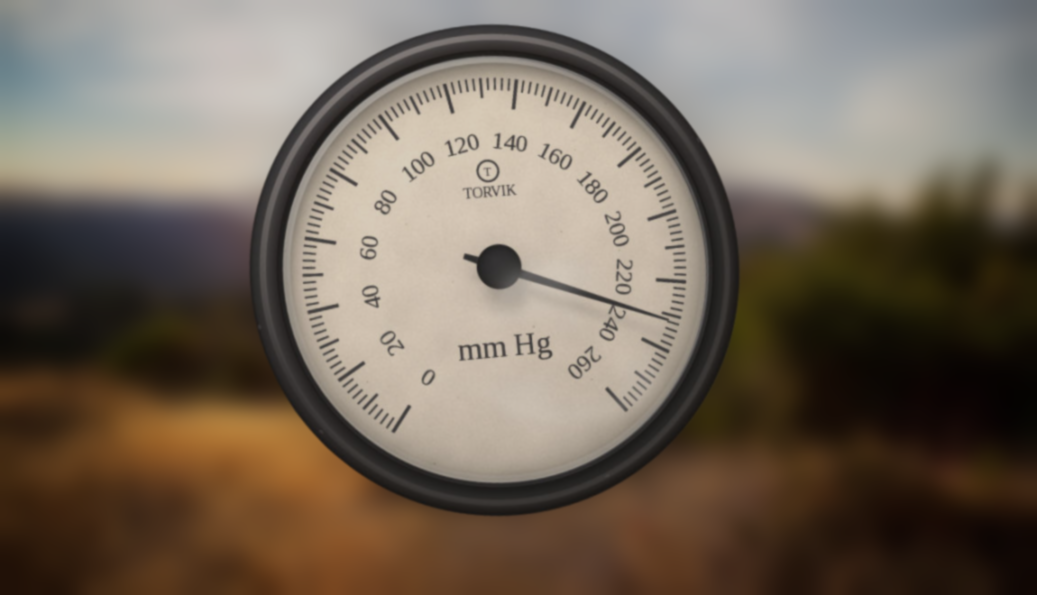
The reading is 232 mmHg
